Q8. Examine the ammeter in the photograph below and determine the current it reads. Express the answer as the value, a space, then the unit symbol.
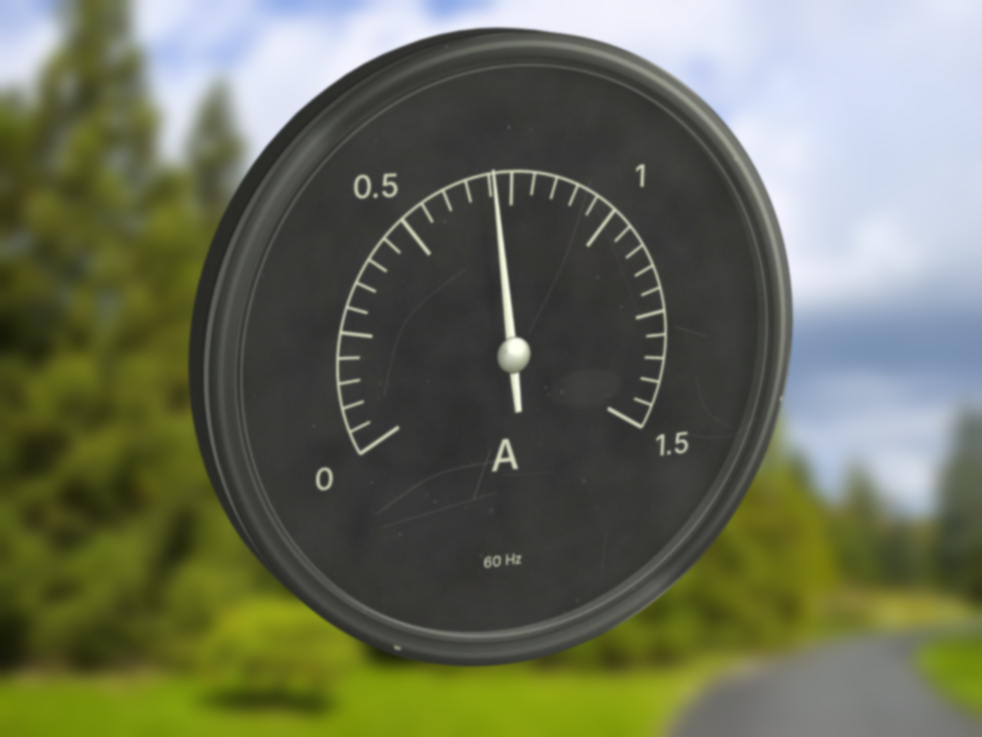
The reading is 0.7 A
